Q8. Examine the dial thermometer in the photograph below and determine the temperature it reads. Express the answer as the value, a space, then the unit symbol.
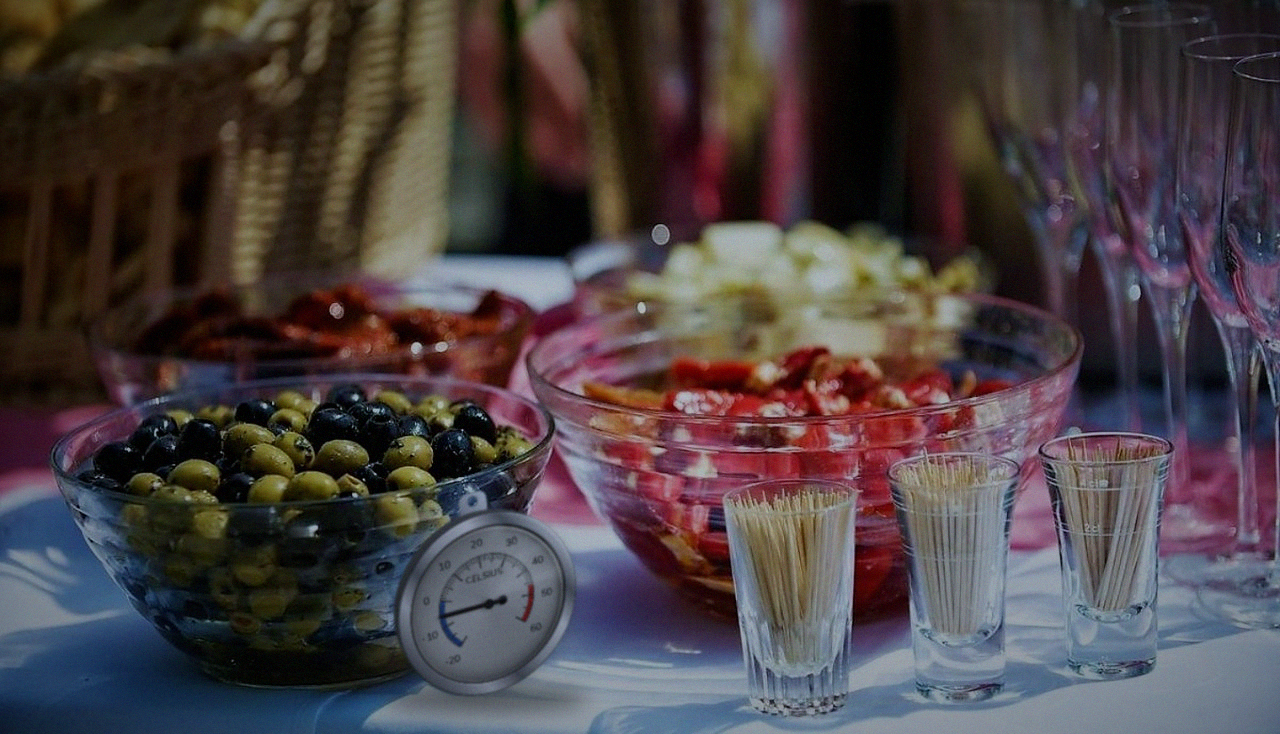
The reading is -5 °C
